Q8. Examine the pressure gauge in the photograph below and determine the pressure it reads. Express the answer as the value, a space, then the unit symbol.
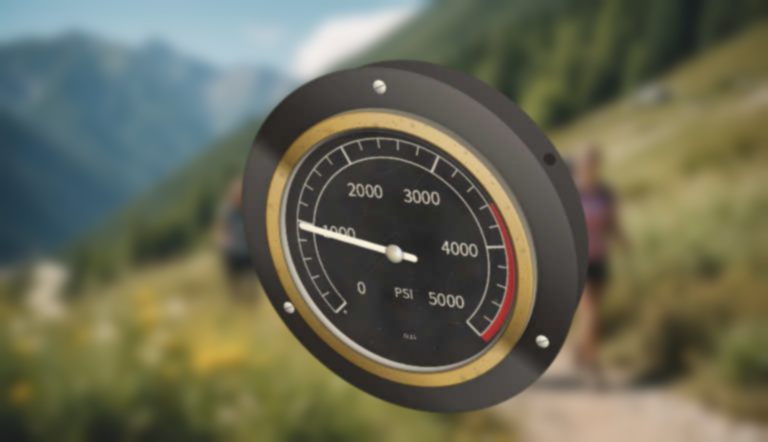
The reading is 1000 psi
